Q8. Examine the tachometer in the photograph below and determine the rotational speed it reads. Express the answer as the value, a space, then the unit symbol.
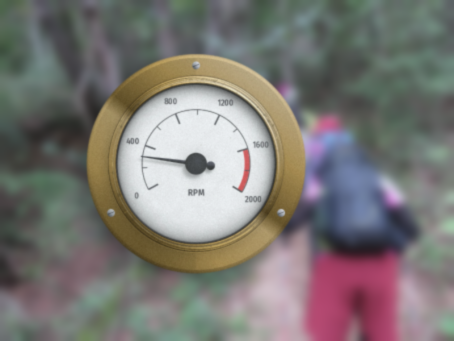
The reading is 300 rpm
